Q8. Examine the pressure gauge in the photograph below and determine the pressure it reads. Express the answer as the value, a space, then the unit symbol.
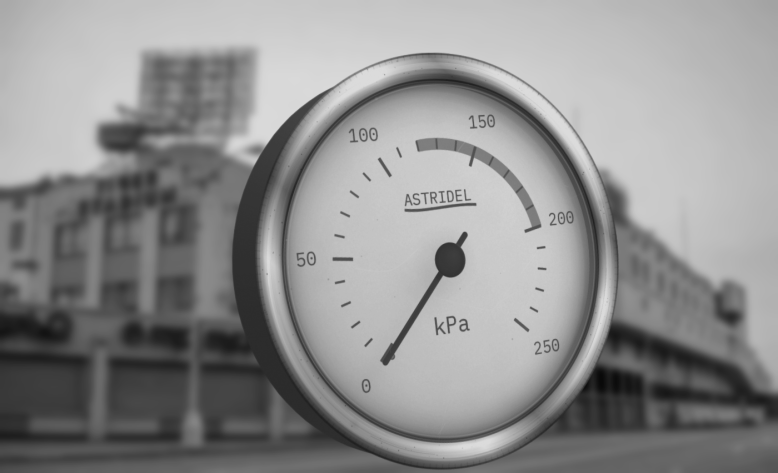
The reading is 0 kPa
